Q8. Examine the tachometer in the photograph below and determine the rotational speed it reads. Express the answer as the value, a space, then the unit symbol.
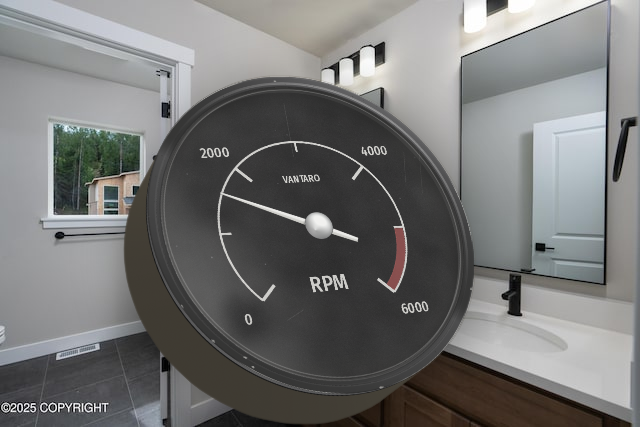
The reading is 1500 rpm
